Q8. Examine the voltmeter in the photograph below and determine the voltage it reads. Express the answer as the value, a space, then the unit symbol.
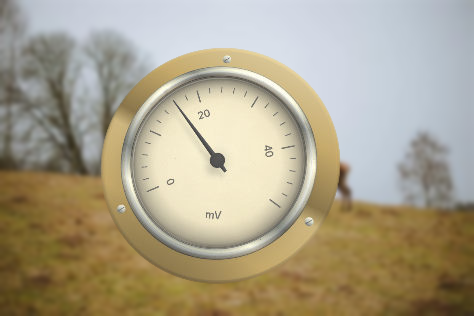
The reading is 16 mV
